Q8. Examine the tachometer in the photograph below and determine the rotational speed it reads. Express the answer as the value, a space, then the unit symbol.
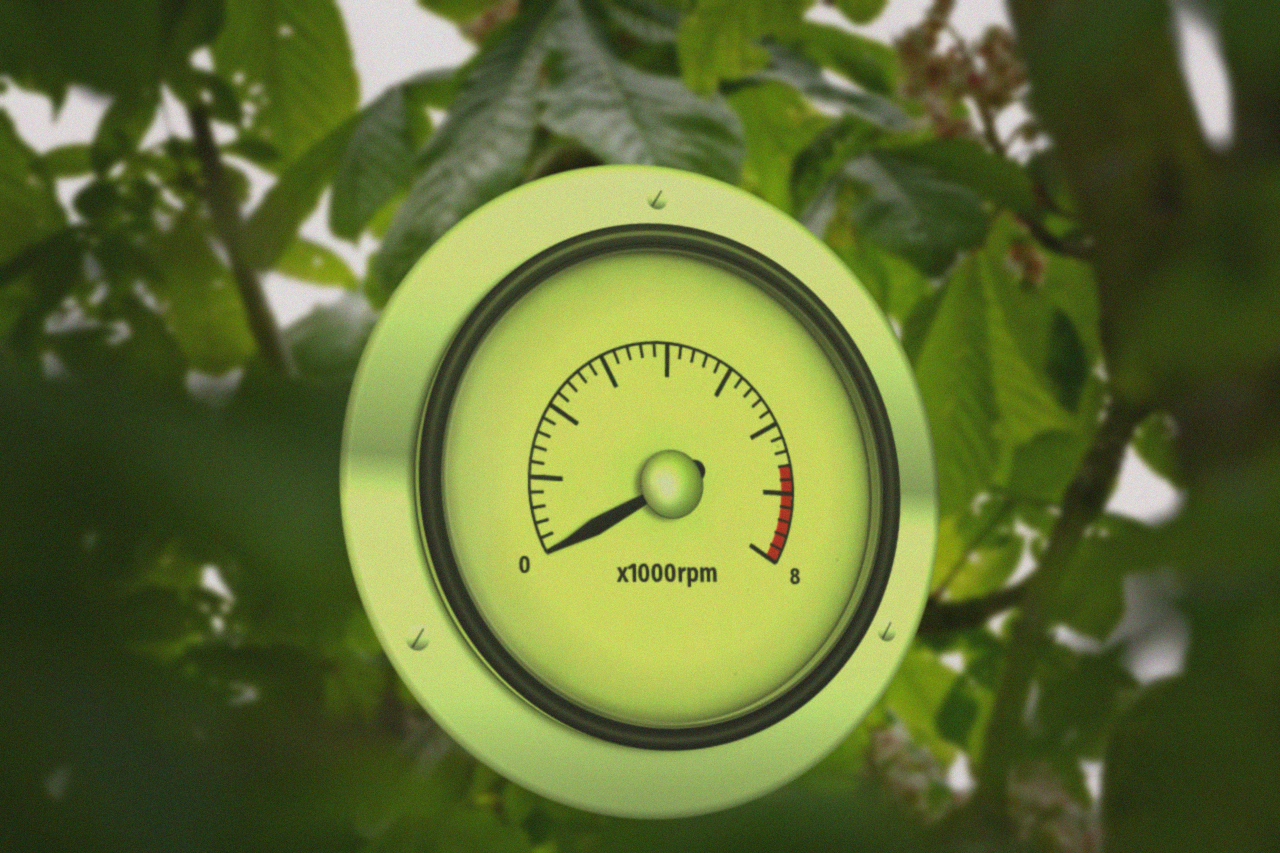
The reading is 0 rpm
